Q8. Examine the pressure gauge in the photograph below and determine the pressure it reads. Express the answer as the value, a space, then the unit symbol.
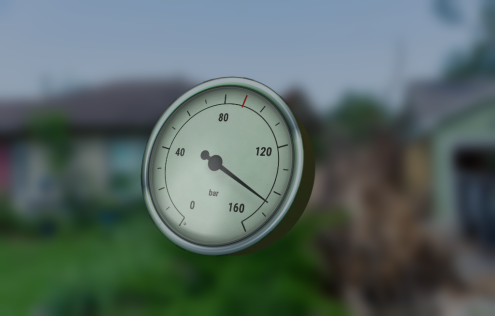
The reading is 145 bar
